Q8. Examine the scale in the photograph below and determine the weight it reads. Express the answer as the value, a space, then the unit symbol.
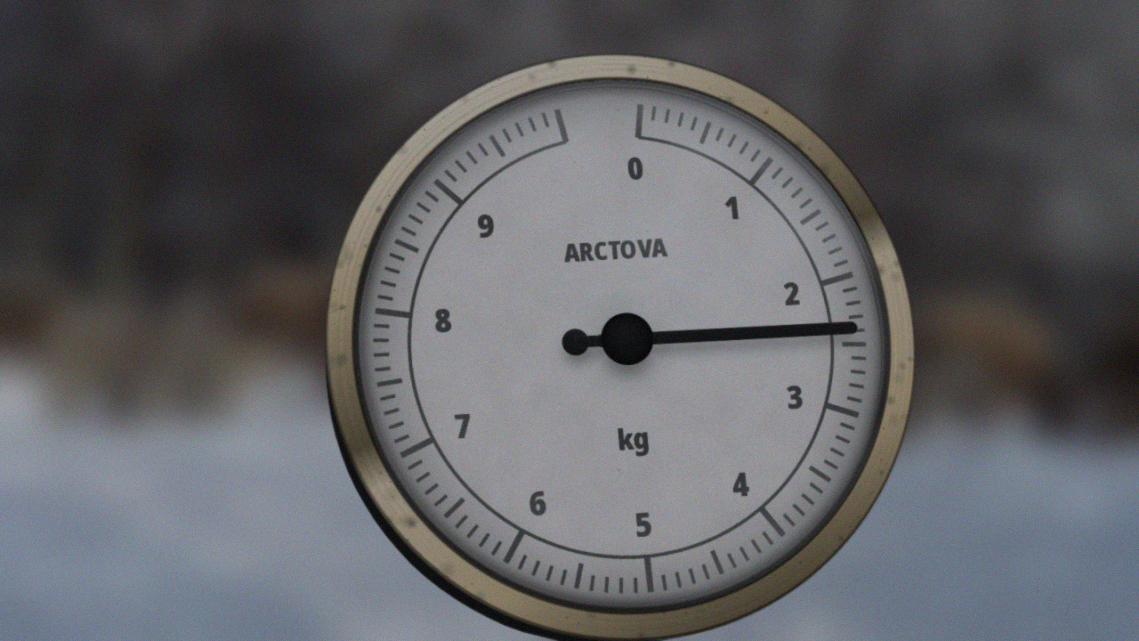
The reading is 2.4 kg
